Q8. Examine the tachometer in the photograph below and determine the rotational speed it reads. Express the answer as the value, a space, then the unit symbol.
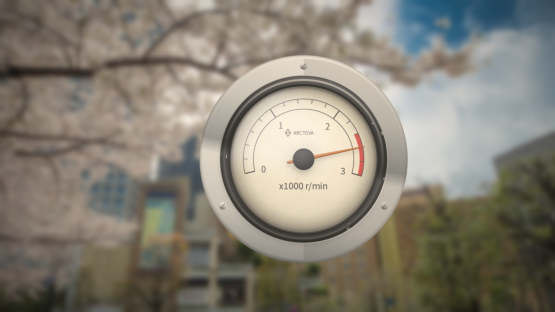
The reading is 2600 rpm
